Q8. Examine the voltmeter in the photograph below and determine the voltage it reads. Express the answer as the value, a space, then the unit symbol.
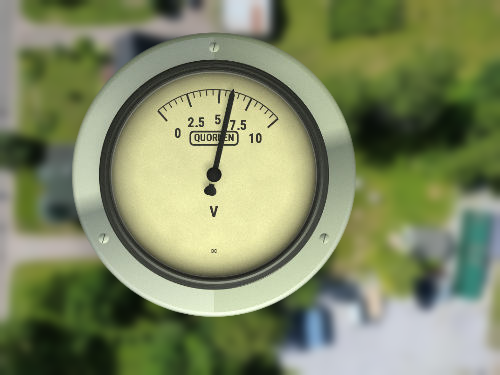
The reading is 6 V
